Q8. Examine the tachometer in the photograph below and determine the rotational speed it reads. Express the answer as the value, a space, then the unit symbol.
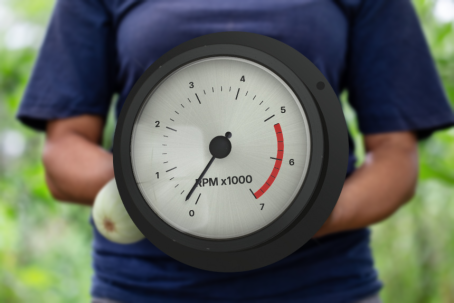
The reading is 200 rpm
